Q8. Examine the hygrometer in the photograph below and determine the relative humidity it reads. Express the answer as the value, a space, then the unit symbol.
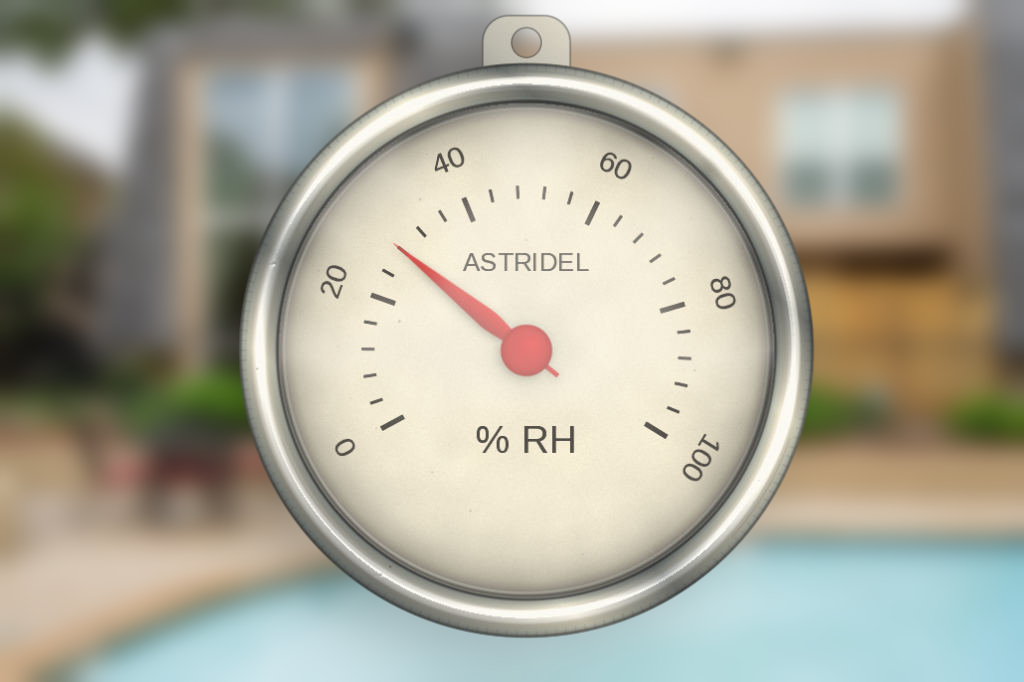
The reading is 28 %
